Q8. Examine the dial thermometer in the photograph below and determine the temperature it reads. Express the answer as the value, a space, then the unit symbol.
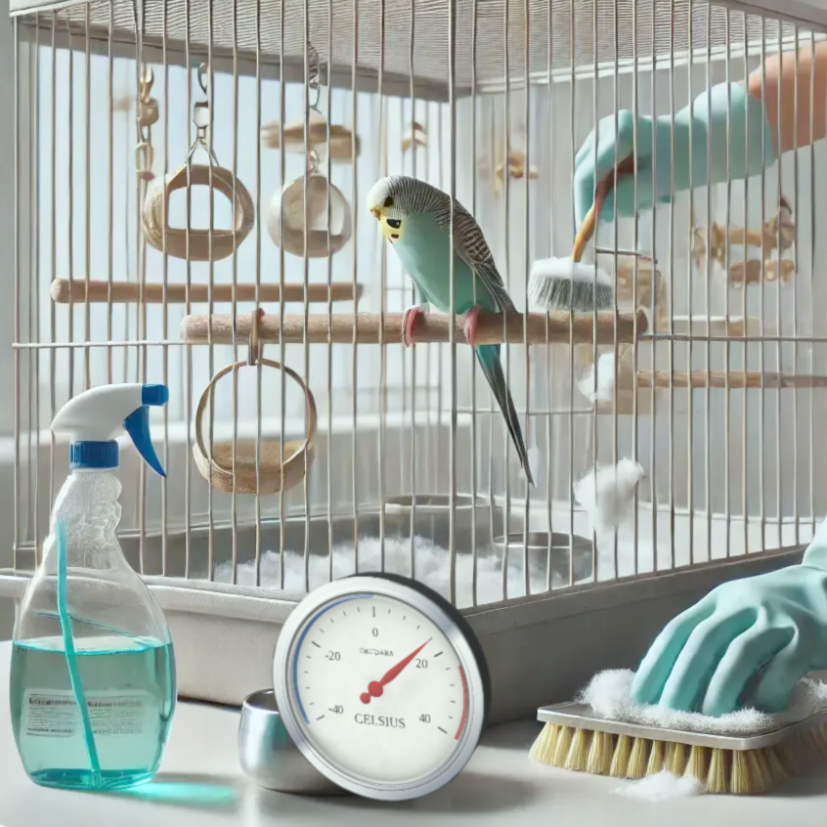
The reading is 16 °C
